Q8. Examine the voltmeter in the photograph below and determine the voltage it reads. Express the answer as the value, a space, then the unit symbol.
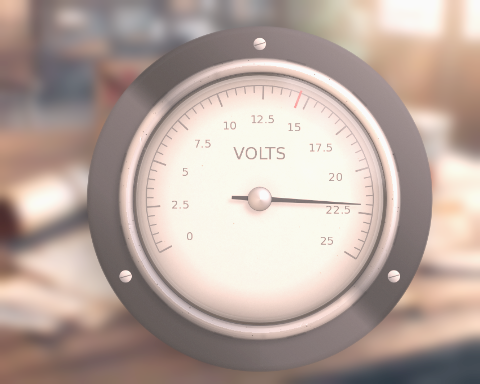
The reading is 22 V
